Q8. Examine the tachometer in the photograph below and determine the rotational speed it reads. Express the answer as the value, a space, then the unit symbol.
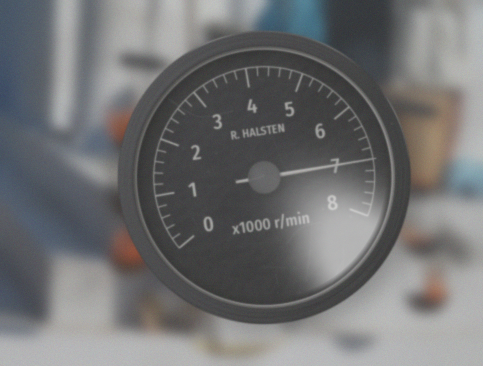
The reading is 7000 rpm
